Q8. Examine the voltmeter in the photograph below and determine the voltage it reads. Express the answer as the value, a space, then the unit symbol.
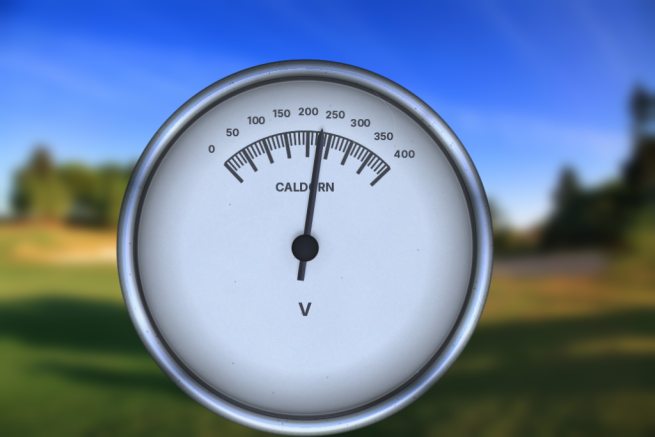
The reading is 230 V
